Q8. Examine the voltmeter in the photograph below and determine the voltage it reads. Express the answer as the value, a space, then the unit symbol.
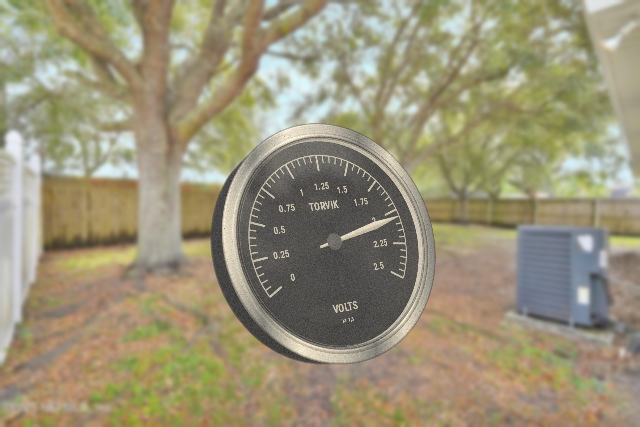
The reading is 2.05 V
